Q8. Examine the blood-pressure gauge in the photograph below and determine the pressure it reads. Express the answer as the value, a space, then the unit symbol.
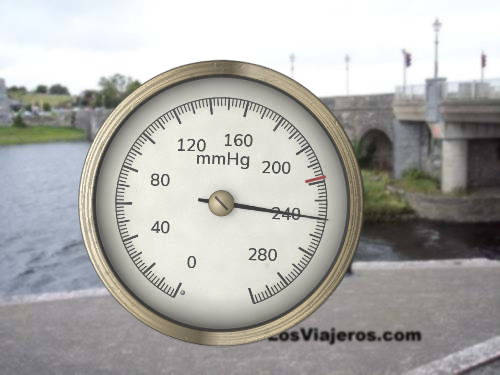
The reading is 240 mmHg
